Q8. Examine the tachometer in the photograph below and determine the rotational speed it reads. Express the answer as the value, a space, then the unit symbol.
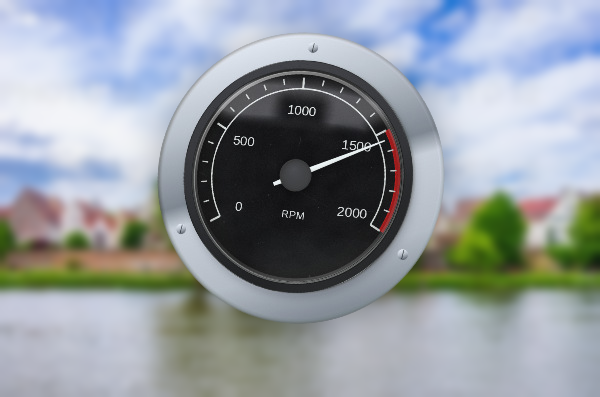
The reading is 1550 rpm
